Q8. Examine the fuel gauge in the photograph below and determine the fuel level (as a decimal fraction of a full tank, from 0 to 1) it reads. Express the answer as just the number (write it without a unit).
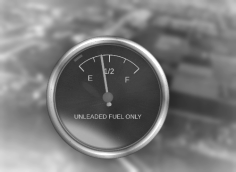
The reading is 0.375
